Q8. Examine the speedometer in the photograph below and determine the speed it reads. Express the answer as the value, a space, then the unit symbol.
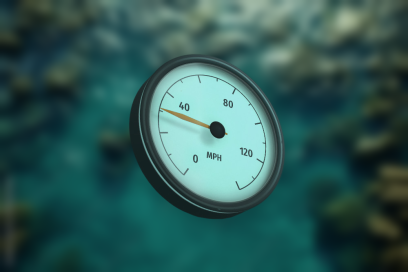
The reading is 30 mph
